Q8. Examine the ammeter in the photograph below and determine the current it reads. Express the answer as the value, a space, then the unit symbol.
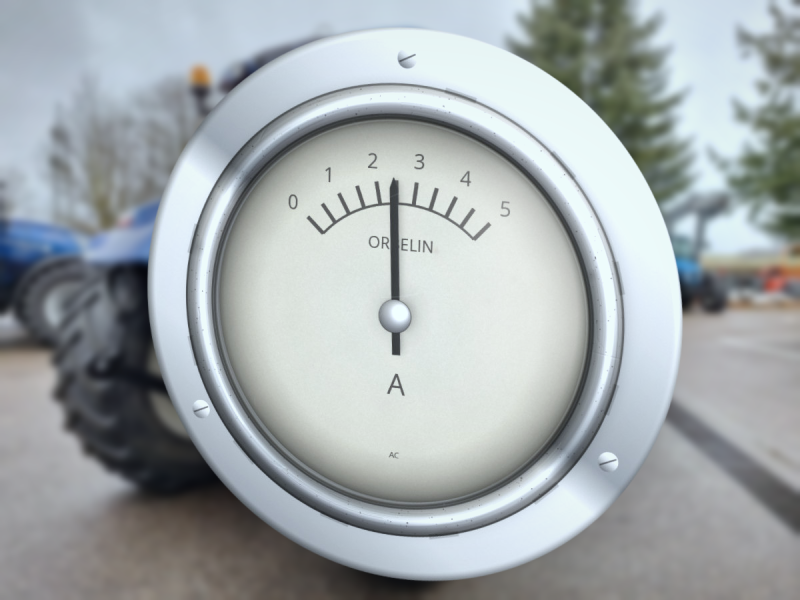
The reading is 2.5 A
